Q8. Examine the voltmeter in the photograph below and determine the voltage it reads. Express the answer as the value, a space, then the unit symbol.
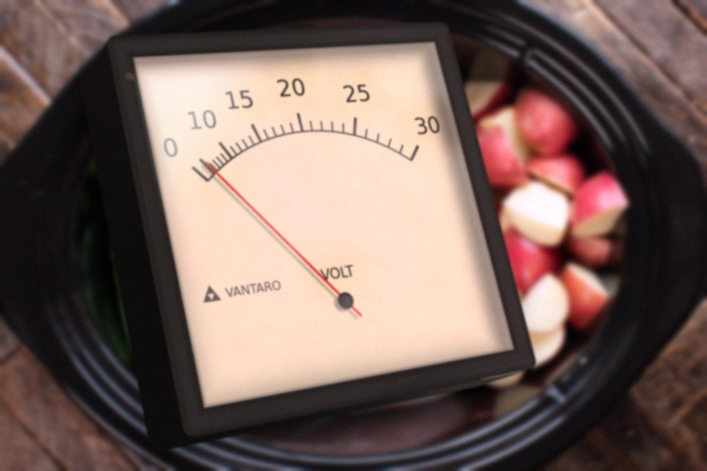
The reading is 5 V
